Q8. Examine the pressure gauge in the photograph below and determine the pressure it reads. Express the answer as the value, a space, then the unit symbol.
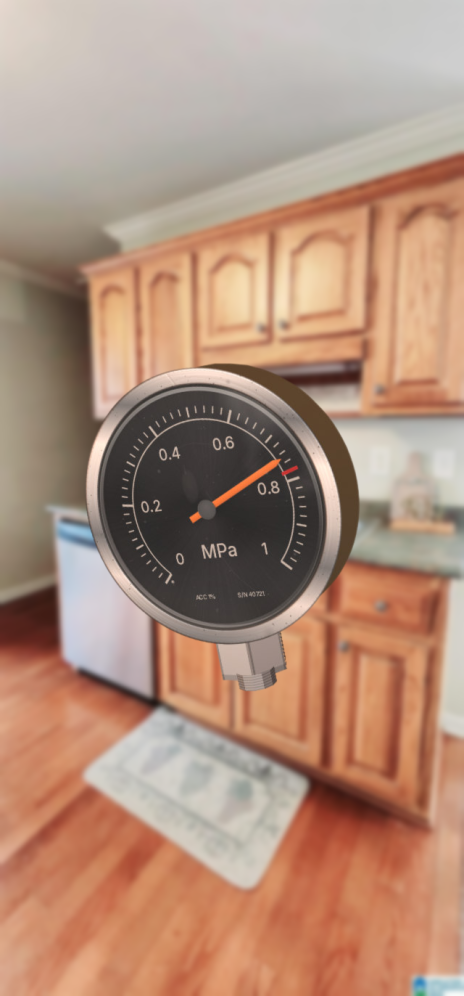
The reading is 0.75 MPa
